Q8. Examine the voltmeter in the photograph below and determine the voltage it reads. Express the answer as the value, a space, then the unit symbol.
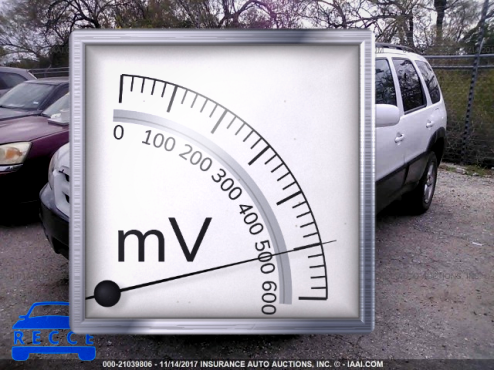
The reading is 500 mV
